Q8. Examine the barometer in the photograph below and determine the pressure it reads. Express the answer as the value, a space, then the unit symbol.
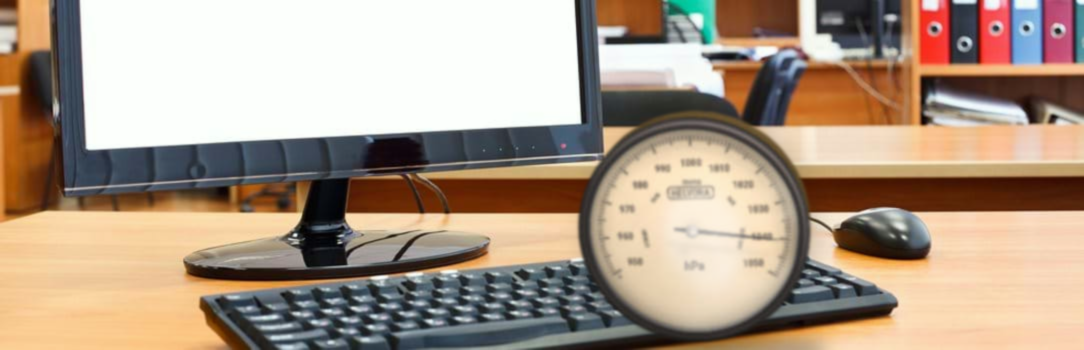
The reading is 1040 hPa
